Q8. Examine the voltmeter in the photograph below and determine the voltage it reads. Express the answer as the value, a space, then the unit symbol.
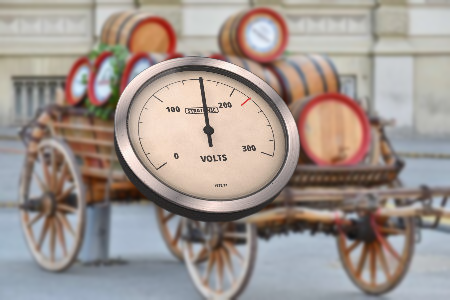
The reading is 160 V
